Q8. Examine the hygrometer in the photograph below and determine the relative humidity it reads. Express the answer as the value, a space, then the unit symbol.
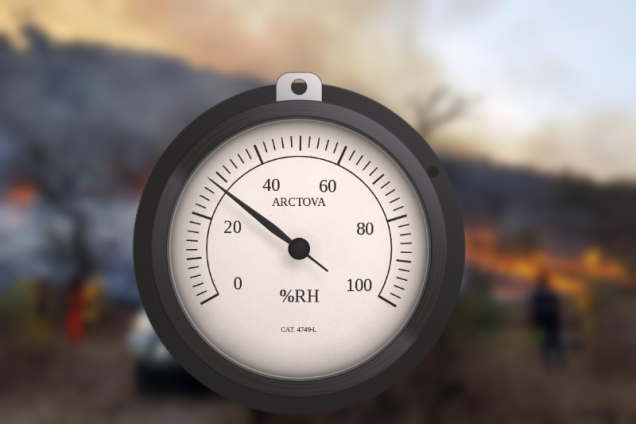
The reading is 28 %
